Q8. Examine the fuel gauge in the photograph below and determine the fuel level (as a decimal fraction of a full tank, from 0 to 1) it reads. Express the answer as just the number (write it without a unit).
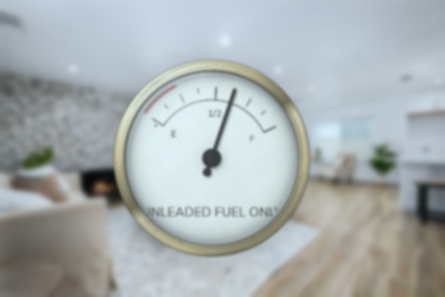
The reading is 0.625
